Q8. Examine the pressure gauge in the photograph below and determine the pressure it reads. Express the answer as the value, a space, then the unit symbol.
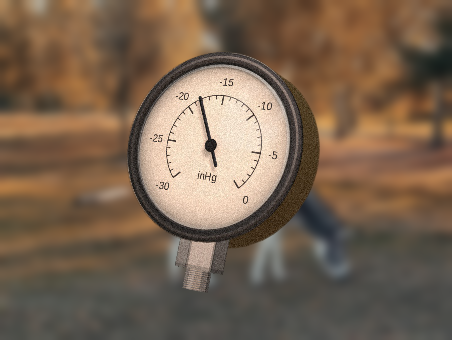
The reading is -18 inHg
